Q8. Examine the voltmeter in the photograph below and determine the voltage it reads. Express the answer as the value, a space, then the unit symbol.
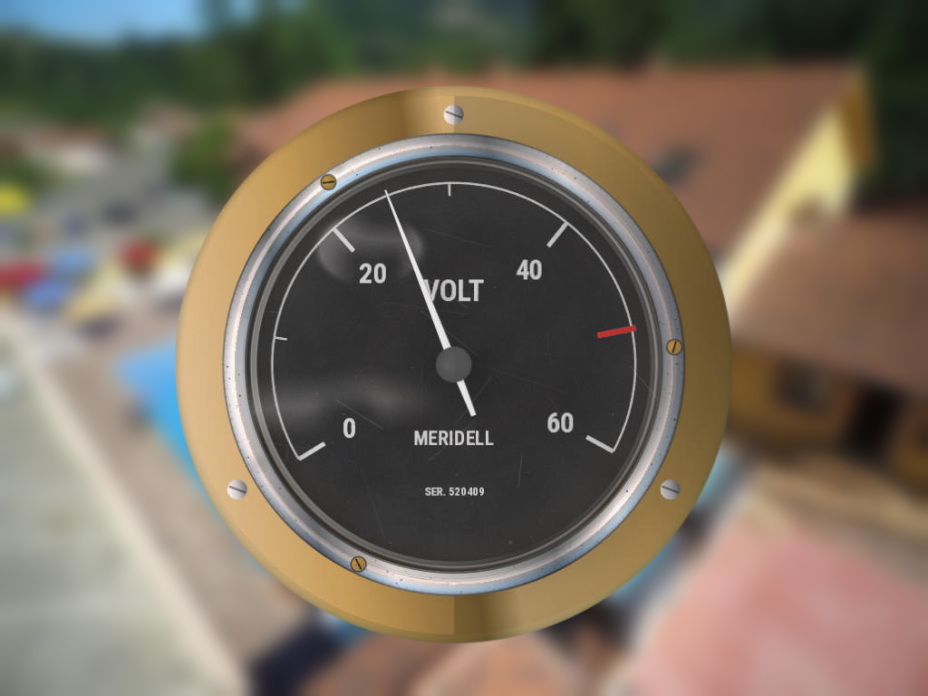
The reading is 25 V
